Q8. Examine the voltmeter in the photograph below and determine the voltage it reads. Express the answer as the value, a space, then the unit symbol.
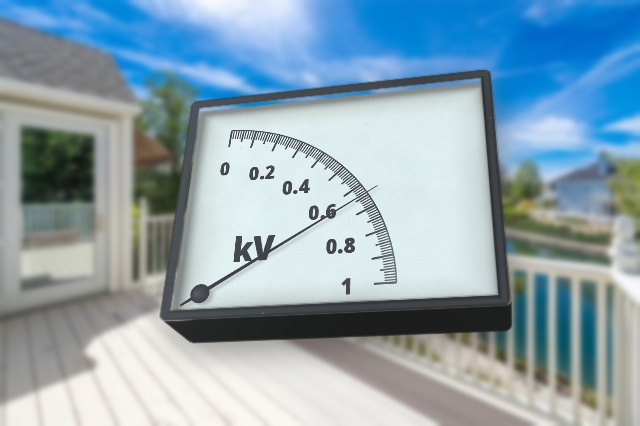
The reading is 0.65 kV
